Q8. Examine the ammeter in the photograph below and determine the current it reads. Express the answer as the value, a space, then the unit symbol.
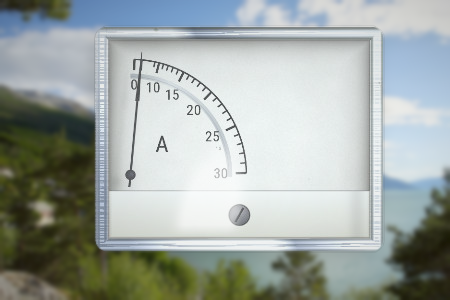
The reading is 5 A
